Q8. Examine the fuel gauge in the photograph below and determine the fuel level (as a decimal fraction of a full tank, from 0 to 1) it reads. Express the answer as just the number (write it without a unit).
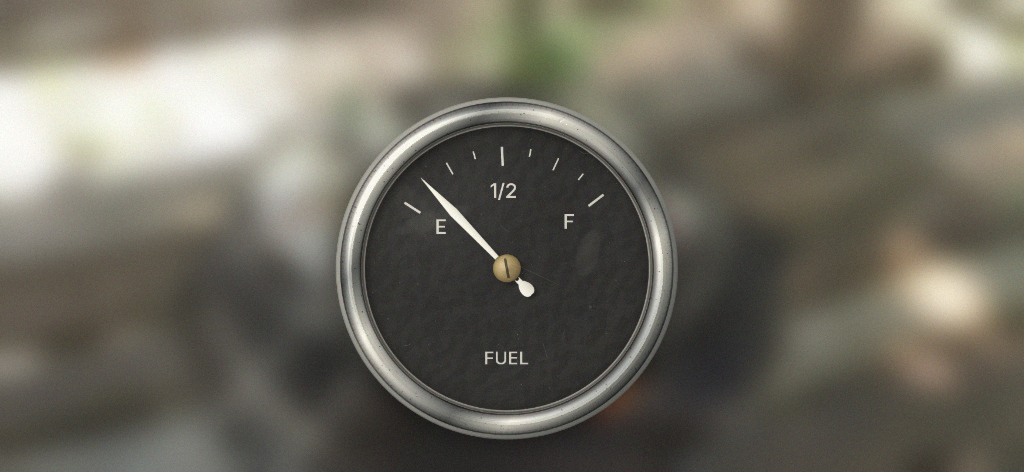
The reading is 0.125
